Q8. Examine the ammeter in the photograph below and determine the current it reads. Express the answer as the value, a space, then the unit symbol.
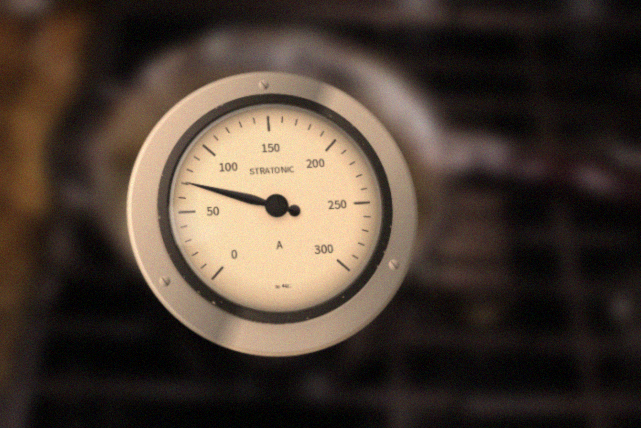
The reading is 70 A
